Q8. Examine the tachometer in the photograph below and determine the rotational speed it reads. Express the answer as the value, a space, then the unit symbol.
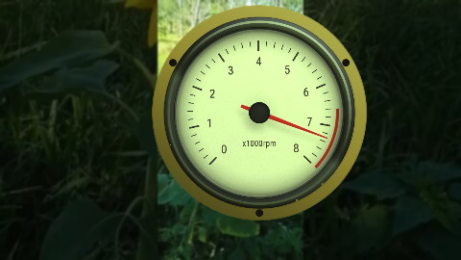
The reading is 7300 rpm
